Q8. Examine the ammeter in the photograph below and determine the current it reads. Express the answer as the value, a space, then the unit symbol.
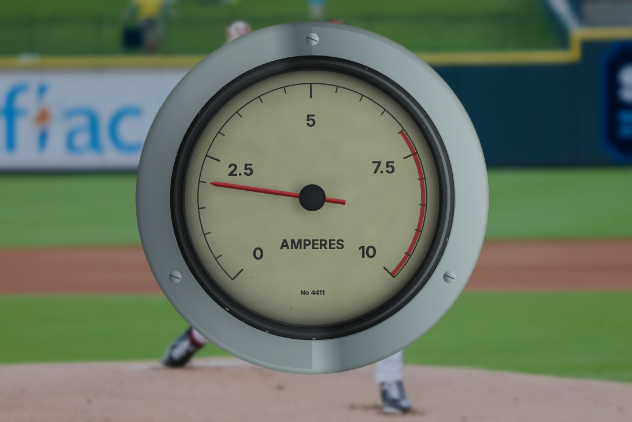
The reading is 2 A
